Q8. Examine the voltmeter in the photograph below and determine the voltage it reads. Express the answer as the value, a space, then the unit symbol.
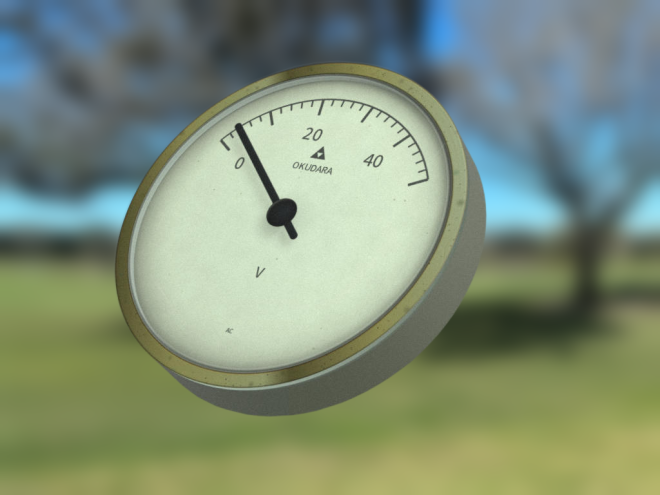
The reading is 4 V
